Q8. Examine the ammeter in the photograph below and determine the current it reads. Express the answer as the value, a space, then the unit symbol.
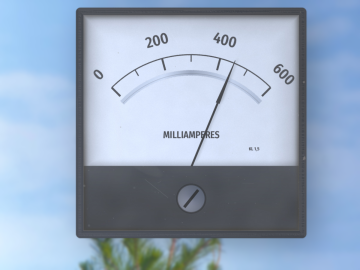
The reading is 450 mA
